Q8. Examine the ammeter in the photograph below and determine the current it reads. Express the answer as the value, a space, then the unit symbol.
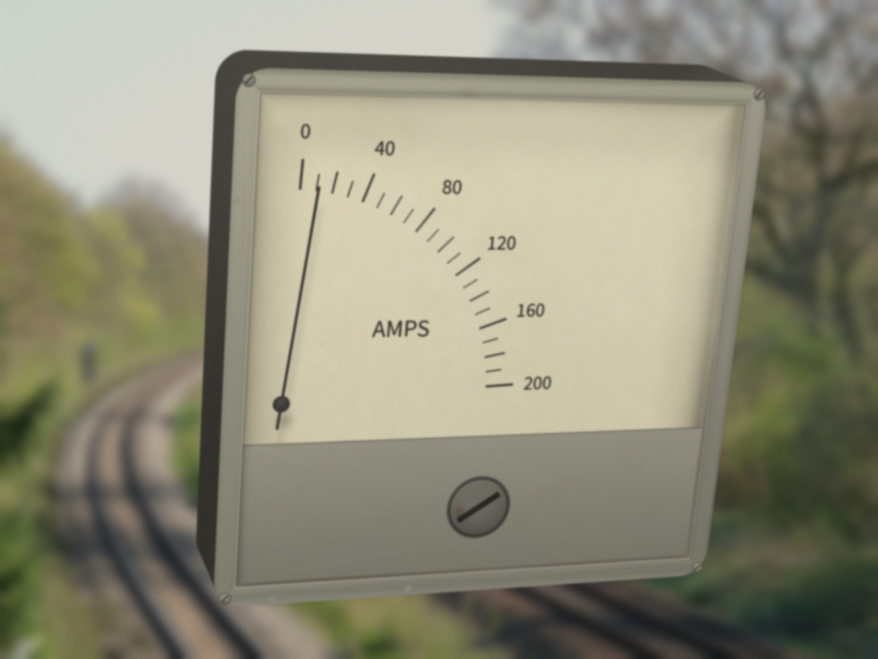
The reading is 10 A
